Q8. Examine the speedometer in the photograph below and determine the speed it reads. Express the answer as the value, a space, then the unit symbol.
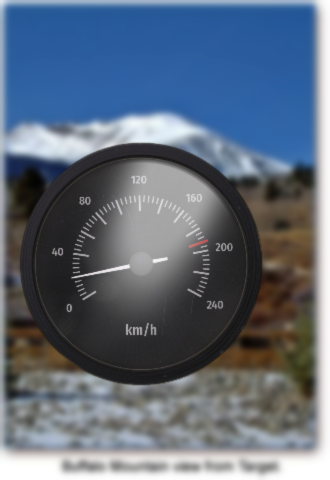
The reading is 20 km/h
